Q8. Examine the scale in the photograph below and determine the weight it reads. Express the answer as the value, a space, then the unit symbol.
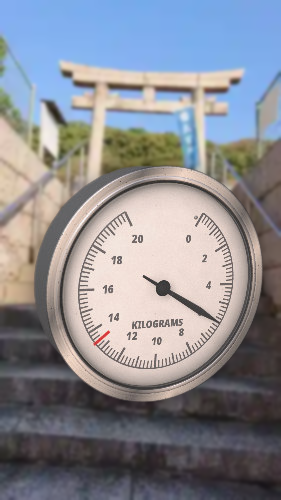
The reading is 6 kg
